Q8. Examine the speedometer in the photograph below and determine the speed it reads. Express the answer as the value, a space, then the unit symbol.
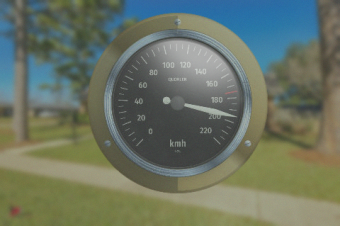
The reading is 195 km/h
